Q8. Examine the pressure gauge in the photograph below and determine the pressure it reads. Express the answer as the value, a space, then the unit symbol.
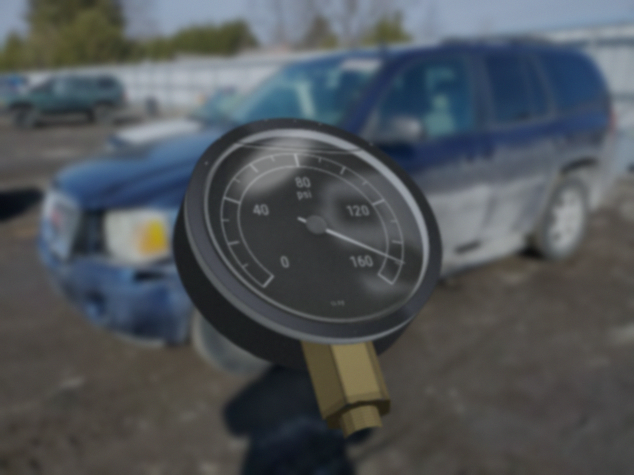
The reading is 150 psi
